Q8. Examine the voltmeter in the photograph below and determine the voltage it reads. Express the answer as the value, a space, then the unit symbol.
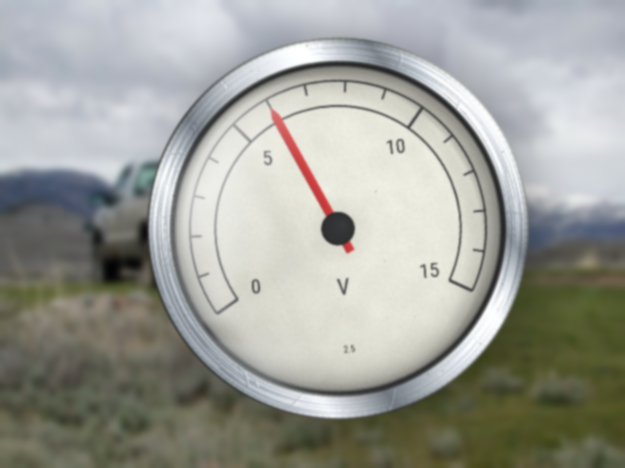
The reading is 6 V
